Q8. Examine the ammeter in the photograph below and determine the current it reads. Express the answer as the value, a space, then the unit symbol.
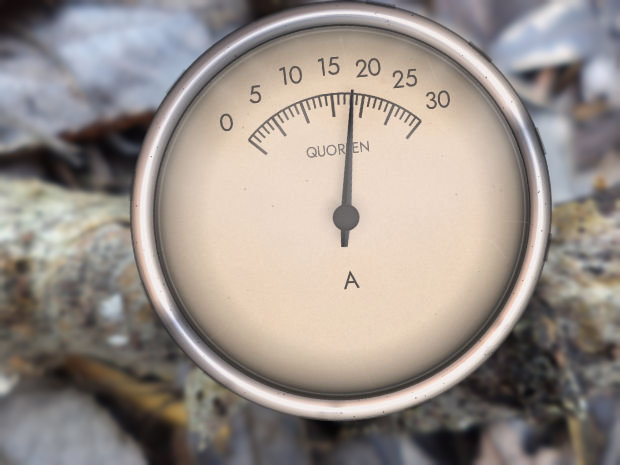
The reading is 18 A
